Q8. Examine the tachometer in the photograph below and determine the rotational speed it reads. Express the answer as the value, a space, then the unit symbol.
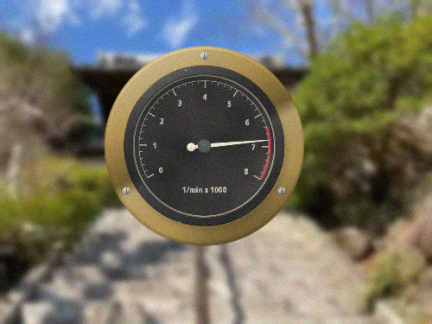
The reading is 6800 rpm
